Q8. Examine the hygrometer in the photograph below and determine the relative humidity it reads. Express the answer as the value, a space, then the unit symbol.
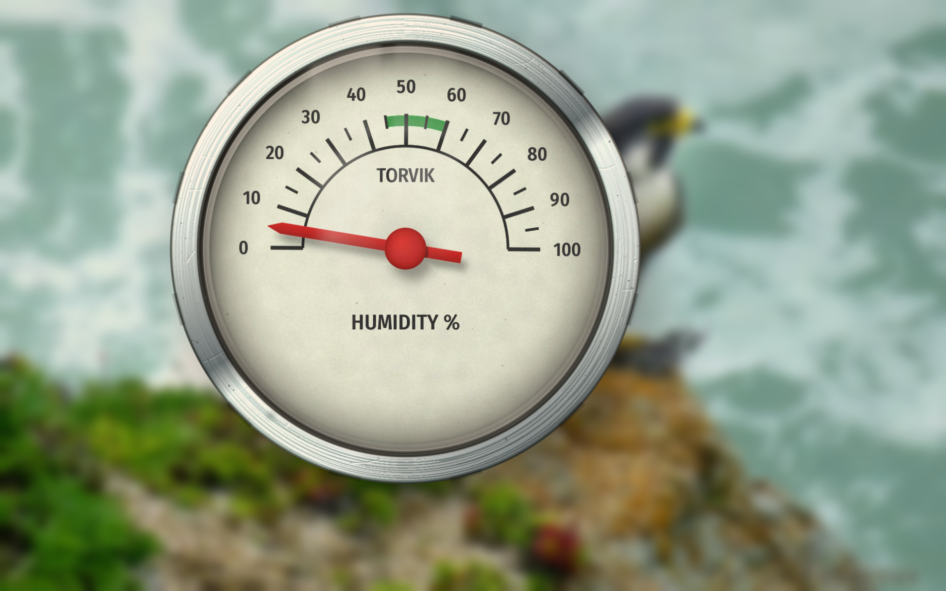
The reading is 5 %
